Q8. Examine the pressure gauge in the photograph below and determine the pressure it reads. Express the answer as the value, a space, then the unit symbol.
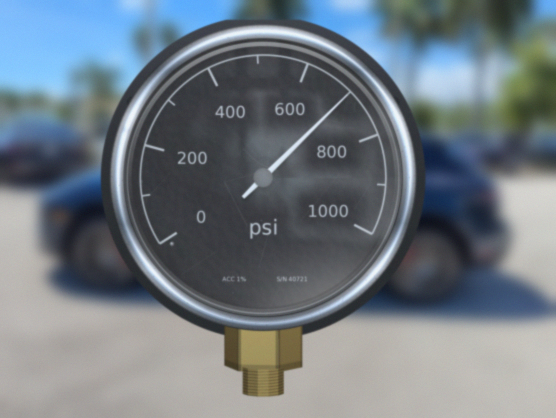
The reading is 700 psi
